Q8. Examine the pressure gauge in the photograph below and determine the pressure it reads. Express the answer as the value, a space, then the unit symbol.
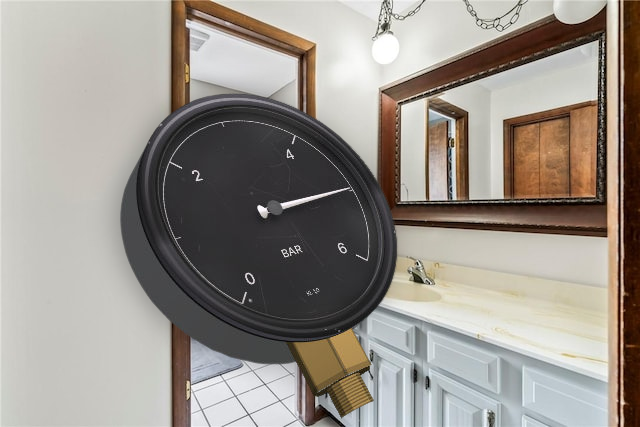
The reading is 5 bar
